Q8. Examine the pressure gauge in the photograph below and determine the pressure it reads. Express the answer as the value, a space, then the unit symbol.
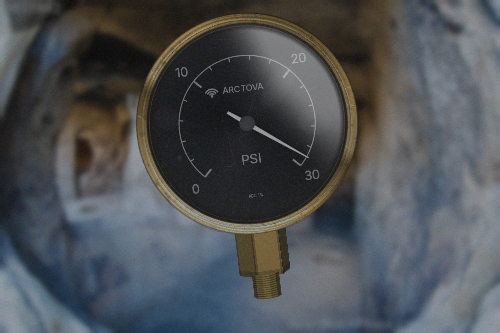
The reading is 29 psi
